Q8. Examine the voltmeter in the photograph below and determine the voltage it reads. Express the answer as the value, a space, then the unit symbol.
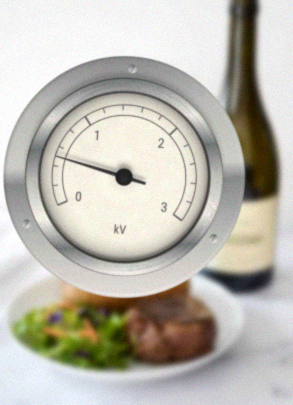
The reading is 0.5 kV
